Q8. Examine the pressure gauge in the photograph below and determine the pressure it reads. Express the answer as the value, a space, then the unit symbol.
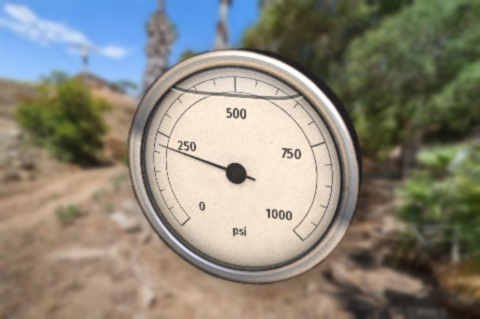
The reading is 225 psi
